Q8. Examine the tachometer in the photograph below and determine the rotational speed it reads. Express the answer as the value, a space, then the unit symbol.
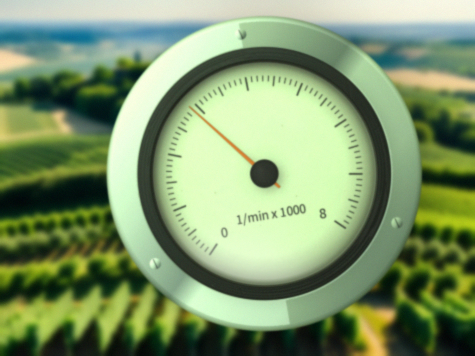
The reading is 2900 rpm
